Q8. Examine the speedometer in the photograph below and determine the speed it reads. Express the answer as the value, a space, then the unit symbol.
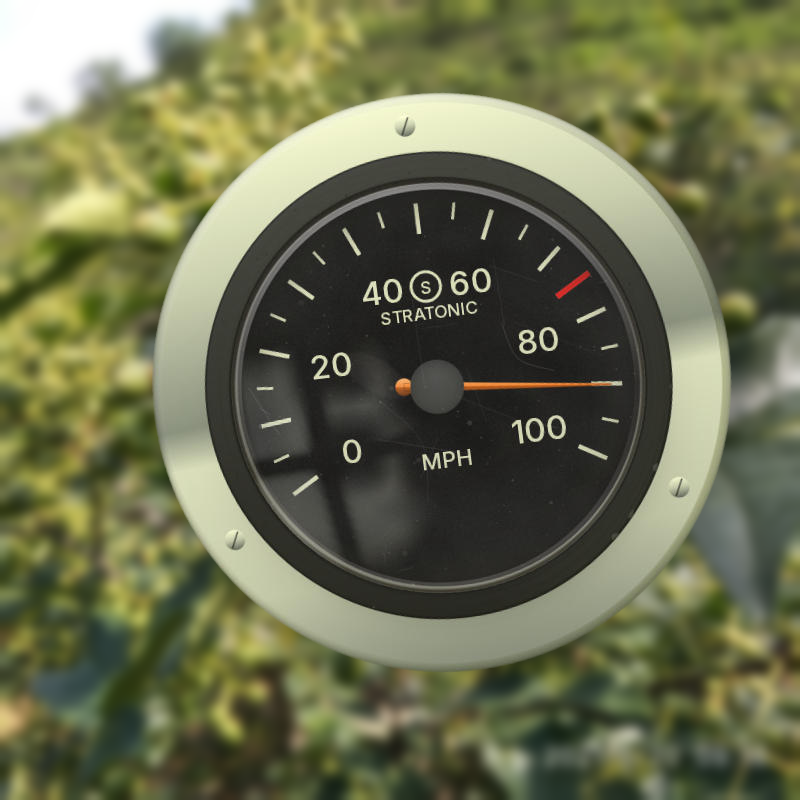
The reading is 90 mph
